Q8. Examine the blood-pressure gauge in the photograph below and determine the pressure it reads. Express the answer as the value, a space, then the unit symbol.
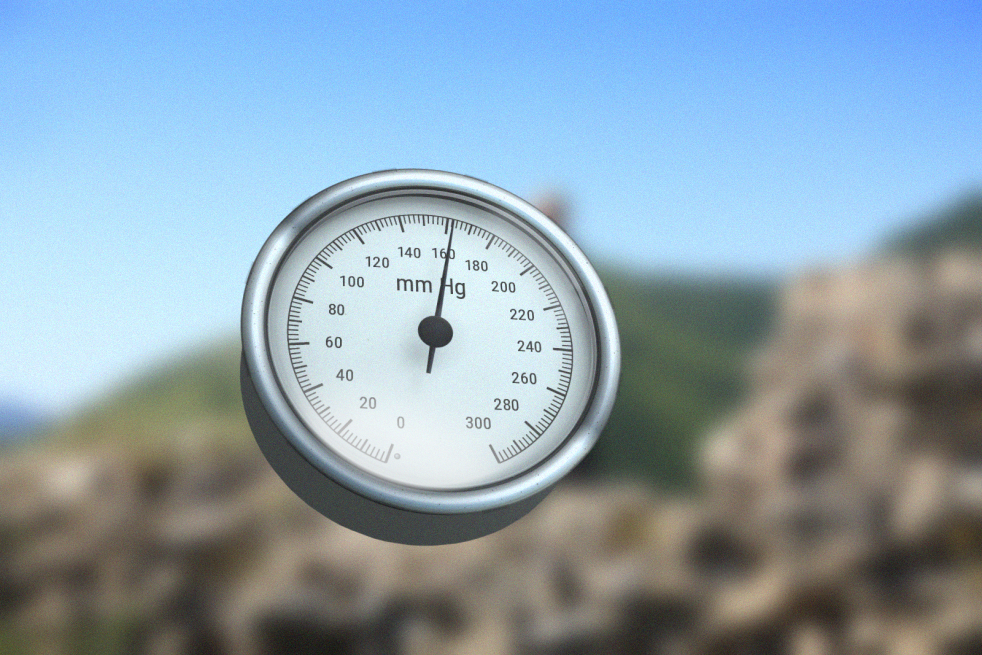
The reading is 162 mmHg
